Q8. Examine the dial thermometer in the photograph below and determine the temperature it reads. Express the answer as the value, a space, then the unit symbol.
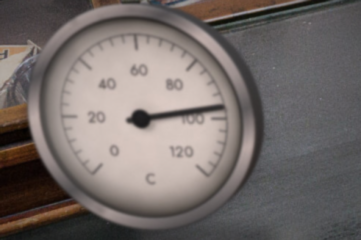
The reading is 96 °C
